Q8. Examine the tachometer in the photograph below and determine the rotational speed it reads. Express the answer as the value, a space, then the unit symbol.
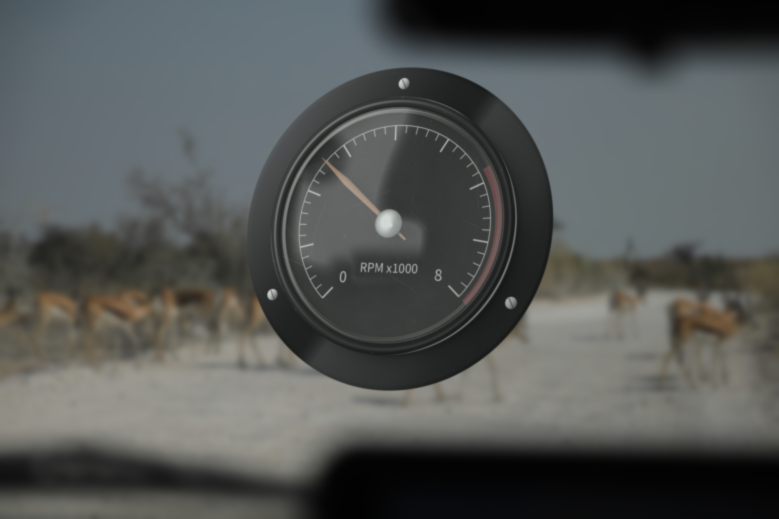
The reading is 2600 rpm
